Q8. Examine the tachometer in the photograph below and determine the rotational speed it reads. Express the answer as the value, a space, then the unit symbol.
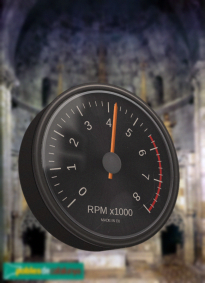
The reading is 4200 rpm
